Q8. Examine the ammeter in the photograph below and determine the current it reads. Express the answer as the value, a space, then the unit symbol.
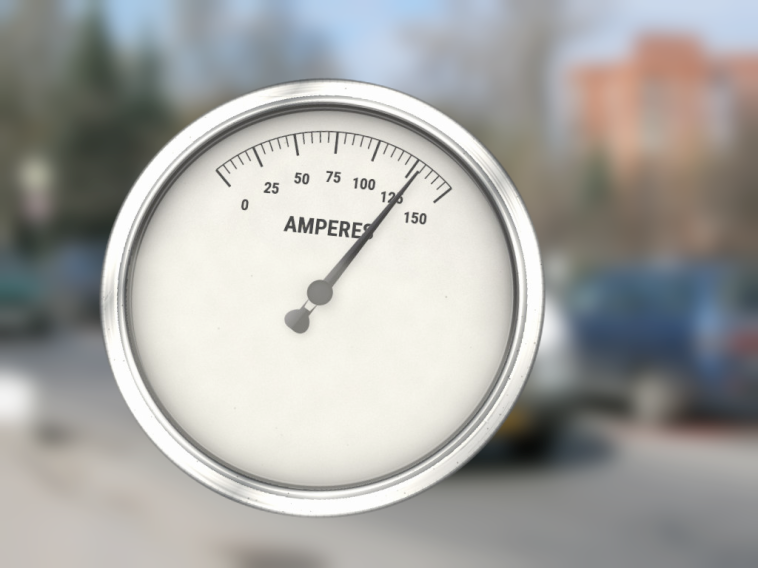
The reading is 130 A
